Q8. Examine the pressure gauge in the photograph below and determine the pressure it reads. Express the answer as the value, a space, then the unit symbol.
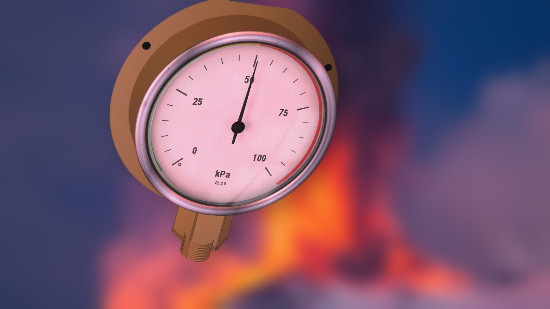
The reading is 50 kPa
